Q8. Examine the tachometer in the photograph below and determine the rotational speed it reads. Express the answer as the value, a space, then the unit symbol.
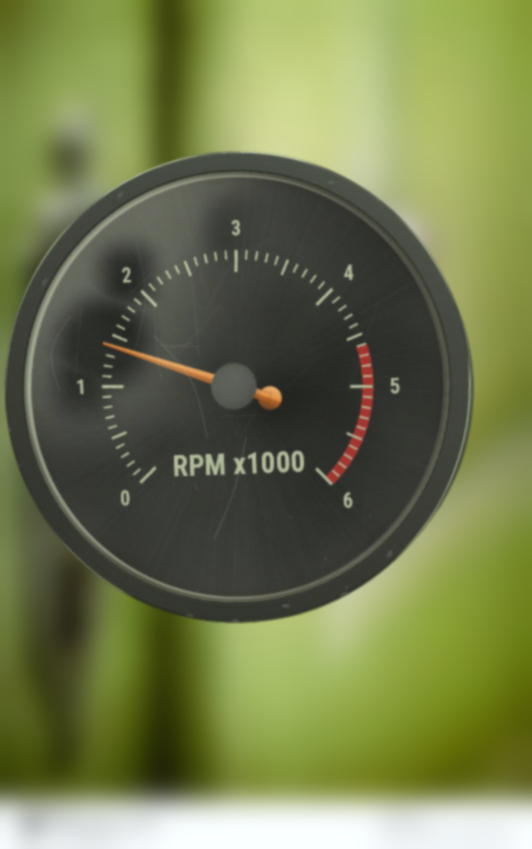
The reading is 1400 rpm
